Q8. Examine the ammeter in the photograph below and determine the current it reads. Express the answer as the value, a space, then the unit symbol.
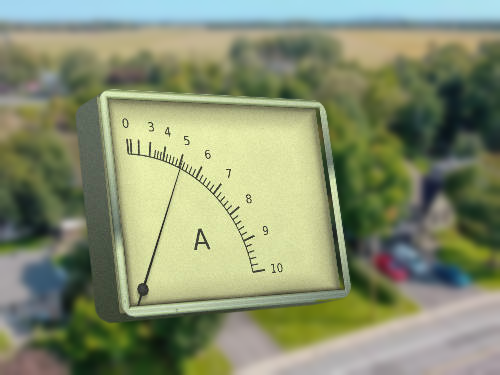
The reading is 5 A
